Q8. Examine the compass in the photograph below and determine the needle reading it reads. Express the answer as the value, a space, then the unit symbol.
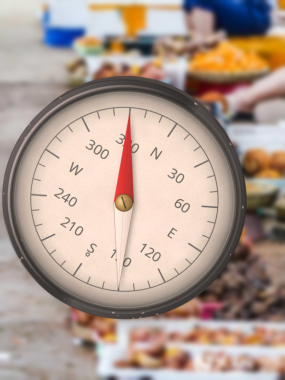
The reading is 330 °
